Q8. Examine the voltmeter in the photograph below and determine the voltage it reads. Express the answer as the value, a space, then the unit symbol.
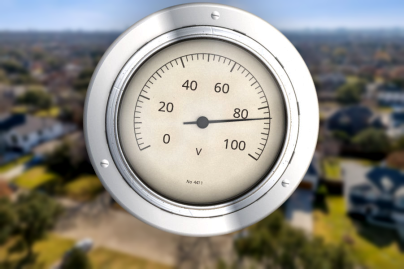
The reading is 84 V
